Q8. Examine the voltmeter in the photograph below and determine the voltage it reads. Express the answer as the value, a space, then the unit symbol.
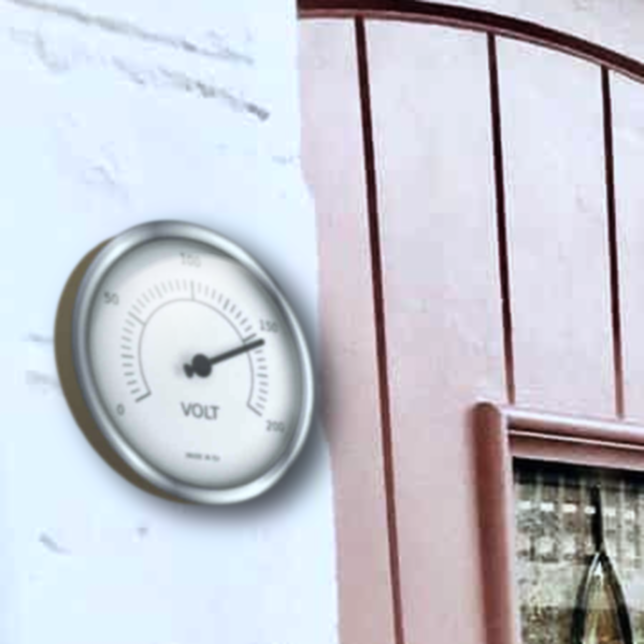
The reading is 155 V
